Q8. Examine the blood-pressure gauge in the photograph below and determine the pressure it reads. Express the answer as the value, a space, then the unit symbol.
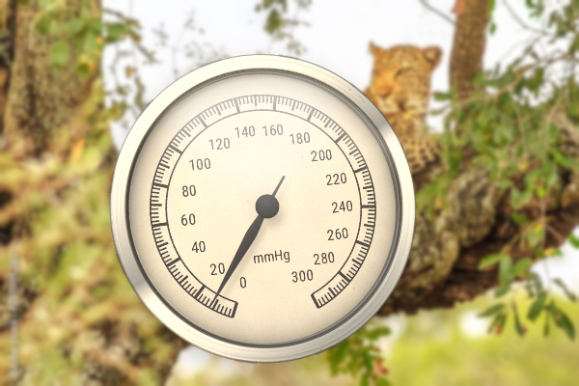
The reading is 12 mmHg
